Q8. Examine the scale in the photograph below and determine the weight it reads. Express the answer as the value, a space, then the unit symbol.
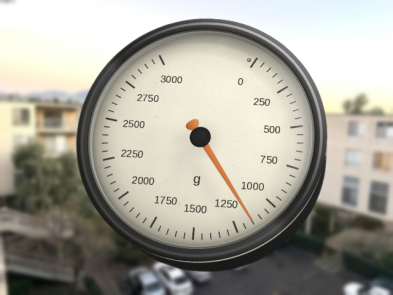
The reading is 1150 g
